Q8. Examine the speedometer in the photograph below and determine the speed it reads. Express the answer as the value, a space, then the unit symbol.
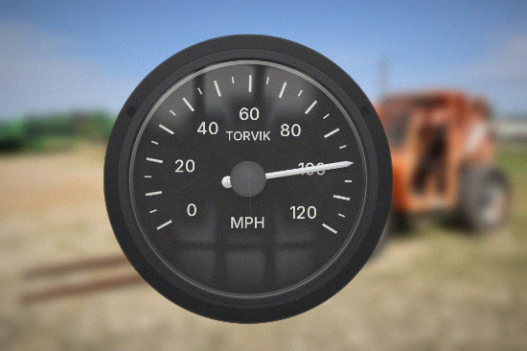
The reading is 100 mph
